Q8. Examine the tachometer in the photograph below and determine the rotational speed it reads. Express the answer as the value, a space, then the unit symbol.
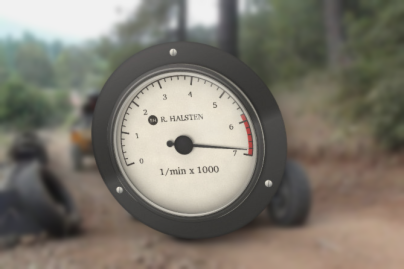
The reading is 6800 rpm
